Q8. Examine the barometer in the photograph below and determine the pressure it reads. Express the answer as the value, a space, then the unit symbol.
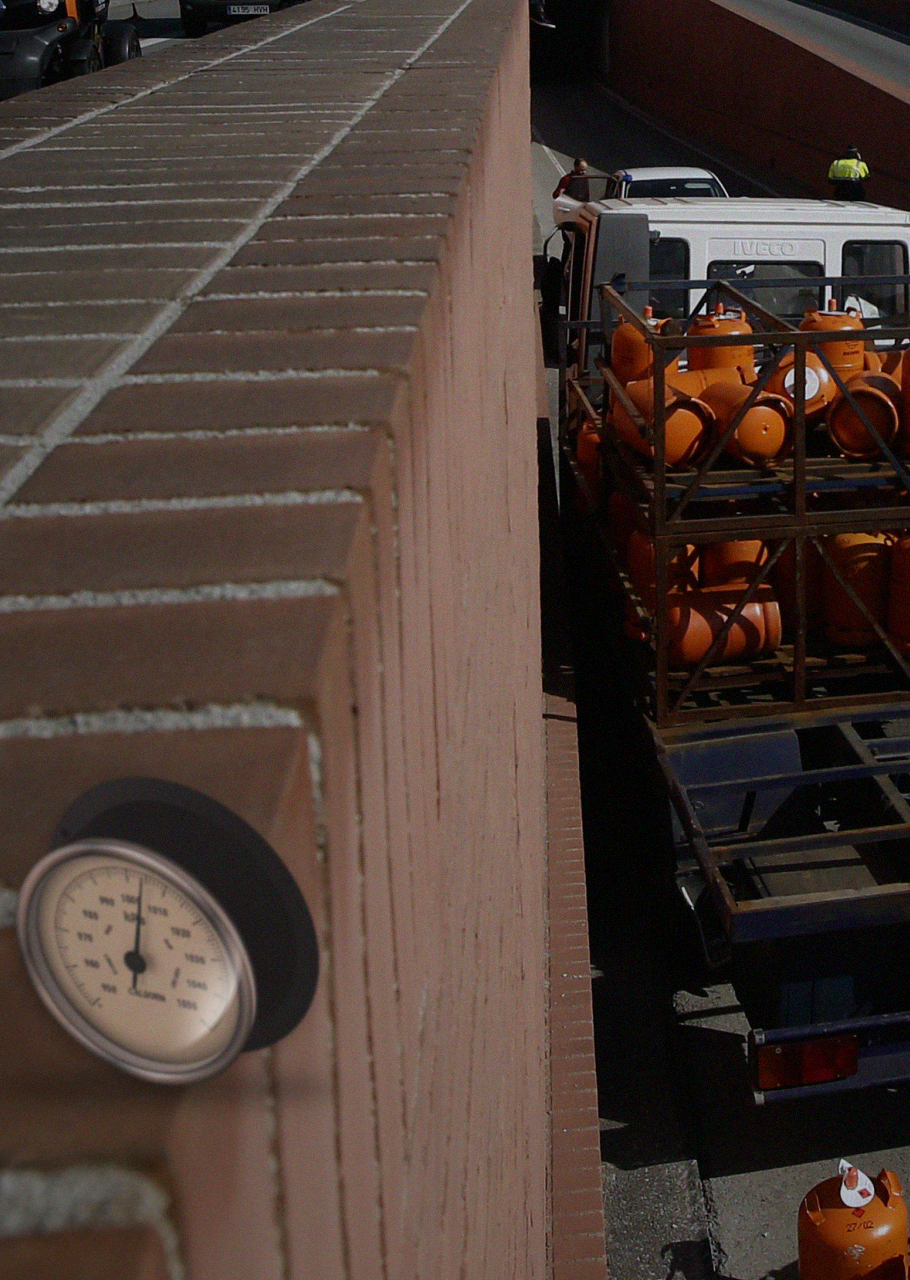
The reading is 1005 hPa
